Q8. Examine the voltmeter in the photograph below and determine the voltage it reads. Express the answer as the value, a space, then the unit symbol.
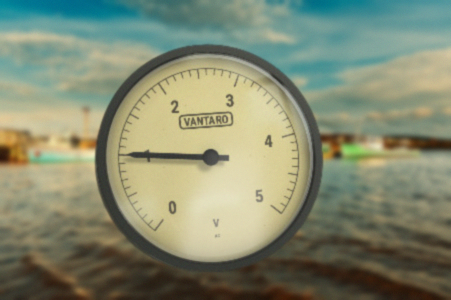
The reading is 1 V
